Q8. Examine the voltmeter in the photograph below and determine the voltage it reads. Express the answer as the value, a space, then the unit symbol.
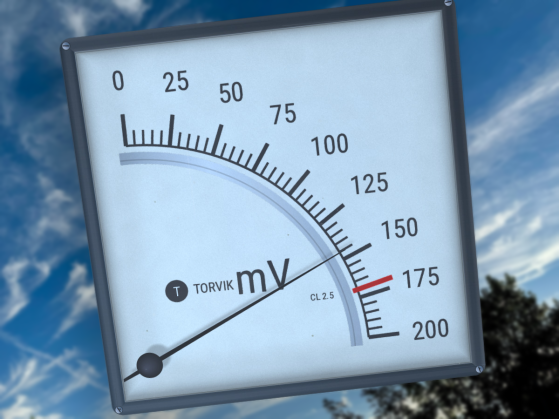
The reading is 145 mV
